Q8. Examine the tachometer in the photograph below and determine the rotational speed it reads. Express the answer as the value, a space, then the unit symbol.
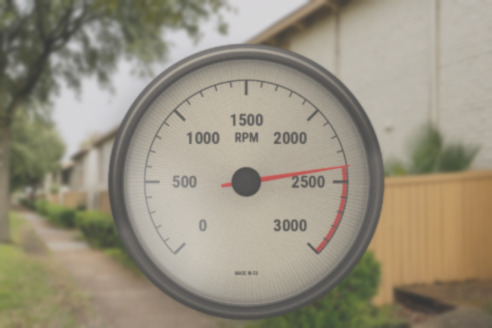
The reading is 2400 rpm
